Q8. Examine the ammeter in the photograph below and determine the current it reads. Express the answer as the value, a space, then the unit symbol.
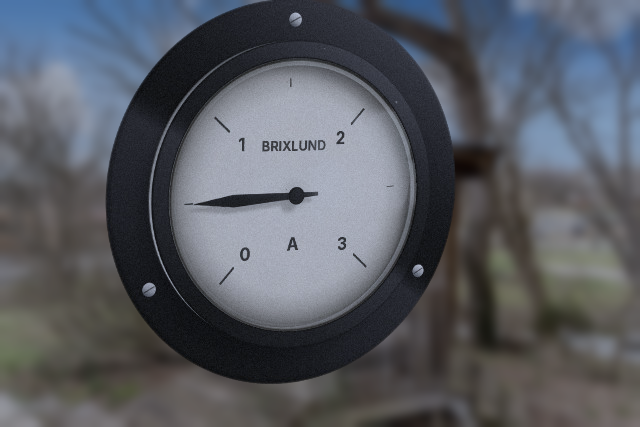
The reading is 0.5 A
